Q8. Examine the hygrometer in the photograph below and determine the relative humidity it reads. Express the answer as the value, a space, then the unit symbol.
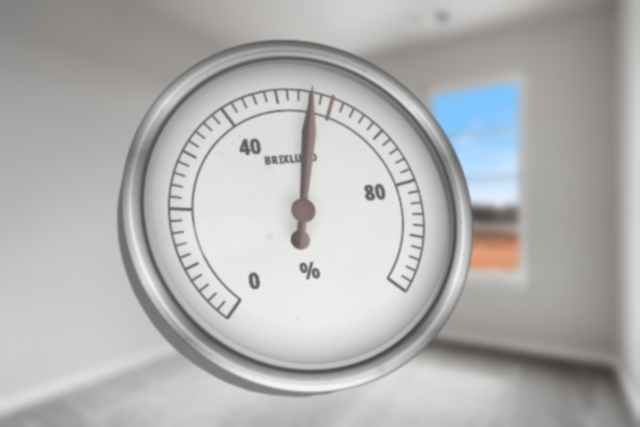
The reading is 56 %
